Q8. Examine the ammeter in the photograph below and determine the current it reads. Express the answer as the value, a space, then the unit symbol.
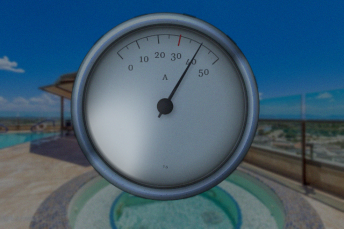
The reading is 40 A
